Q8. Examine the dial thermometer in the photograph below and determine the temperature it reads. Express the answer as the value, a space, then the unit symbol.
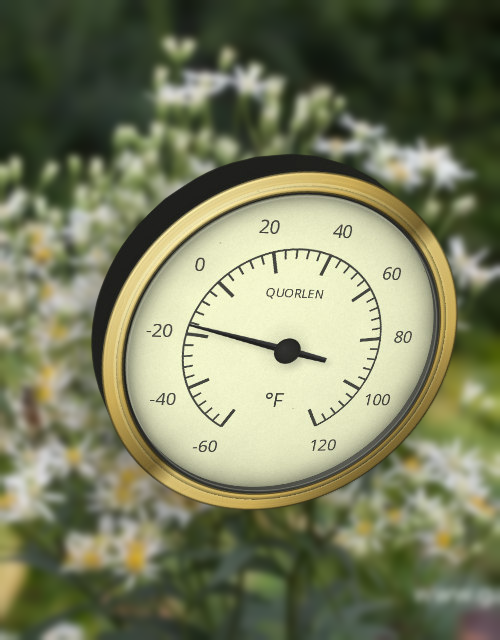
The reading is -16 °F
